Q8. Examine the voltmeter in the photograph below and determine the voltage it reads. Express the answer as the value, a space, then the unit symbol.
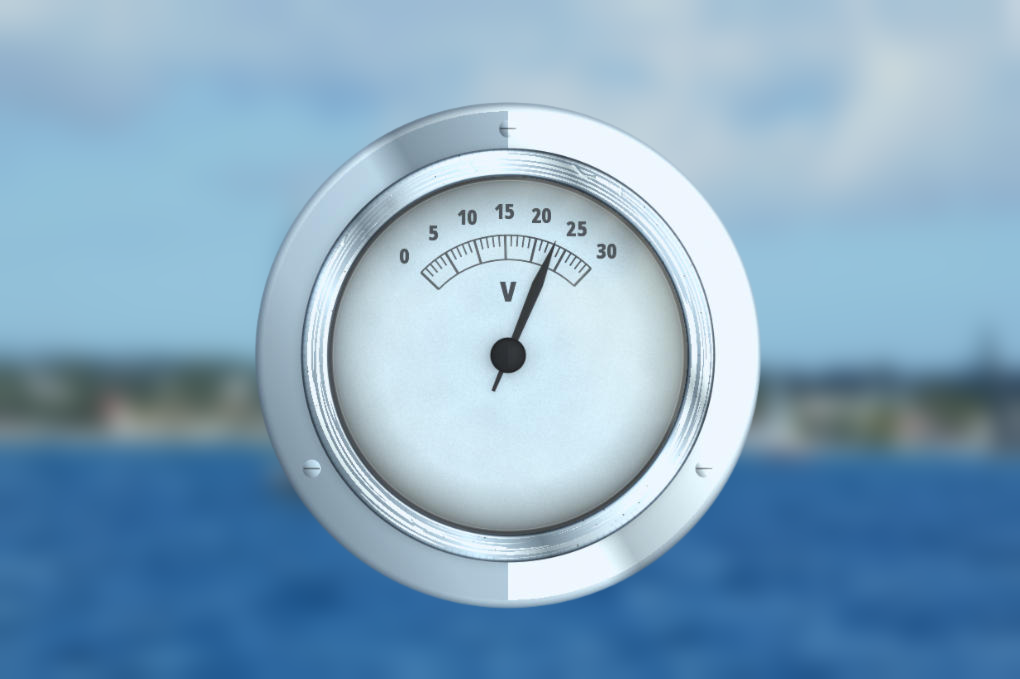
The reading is 23 V
